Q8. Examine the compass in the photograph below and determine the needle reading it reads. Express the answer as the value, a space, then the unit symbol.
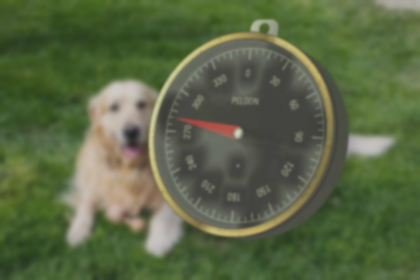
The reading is 280 °
